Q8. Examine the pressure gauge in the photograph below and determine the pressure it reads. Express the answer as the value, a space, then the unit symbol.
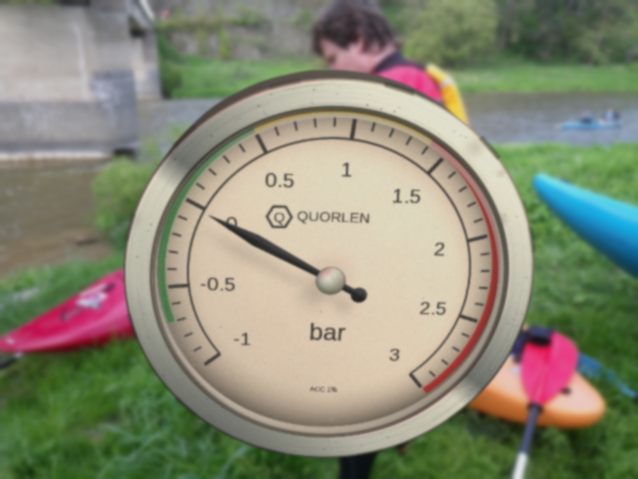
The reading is 0 bar
